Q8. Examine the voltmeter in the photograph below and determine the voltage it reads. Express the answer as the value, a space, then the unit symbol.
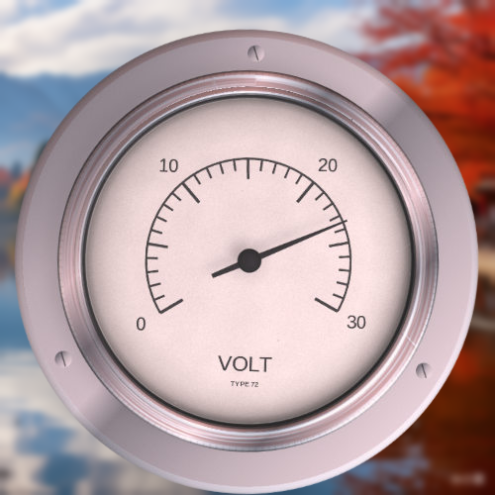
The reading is 23.5 V
